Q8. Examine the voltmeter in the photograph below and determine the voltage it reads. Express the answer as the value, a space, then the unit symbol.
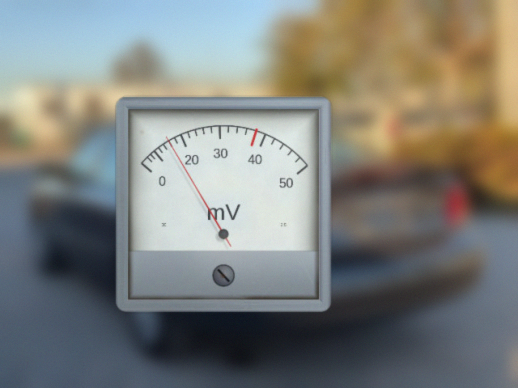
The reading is 16 mV
